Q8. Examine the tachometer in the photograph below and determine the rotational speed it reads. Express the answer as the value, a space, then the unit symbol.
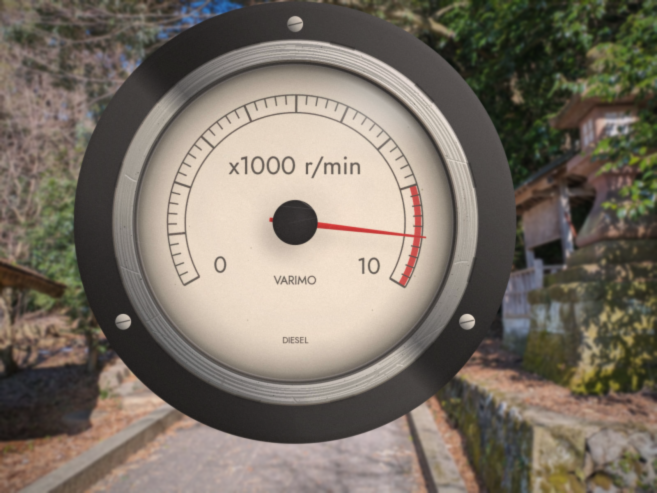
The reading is 9000 rpm
